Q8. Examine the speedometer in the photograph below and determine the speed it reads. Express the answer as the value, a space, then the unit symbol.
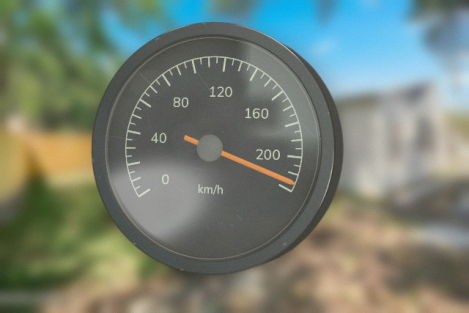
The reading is 215 km/h
